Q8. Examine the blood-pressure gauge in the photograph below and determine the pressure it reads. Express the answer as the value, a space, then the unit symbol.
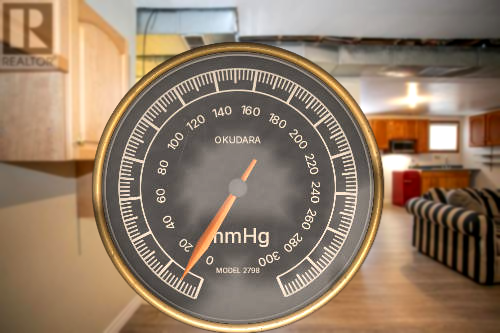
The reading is 10 mmHg
